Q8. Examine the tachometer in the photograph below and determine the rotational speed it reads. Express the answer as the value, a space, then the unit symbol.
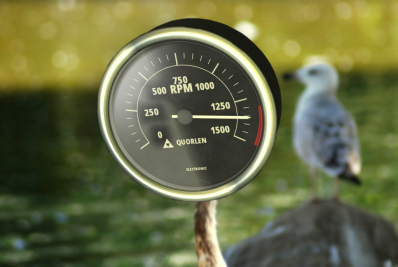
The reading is 1350 rpm
